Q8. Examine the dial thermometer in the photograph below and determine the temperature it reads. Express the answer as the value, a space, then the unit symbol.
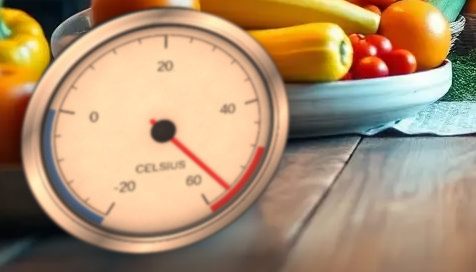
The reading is 56 °C
